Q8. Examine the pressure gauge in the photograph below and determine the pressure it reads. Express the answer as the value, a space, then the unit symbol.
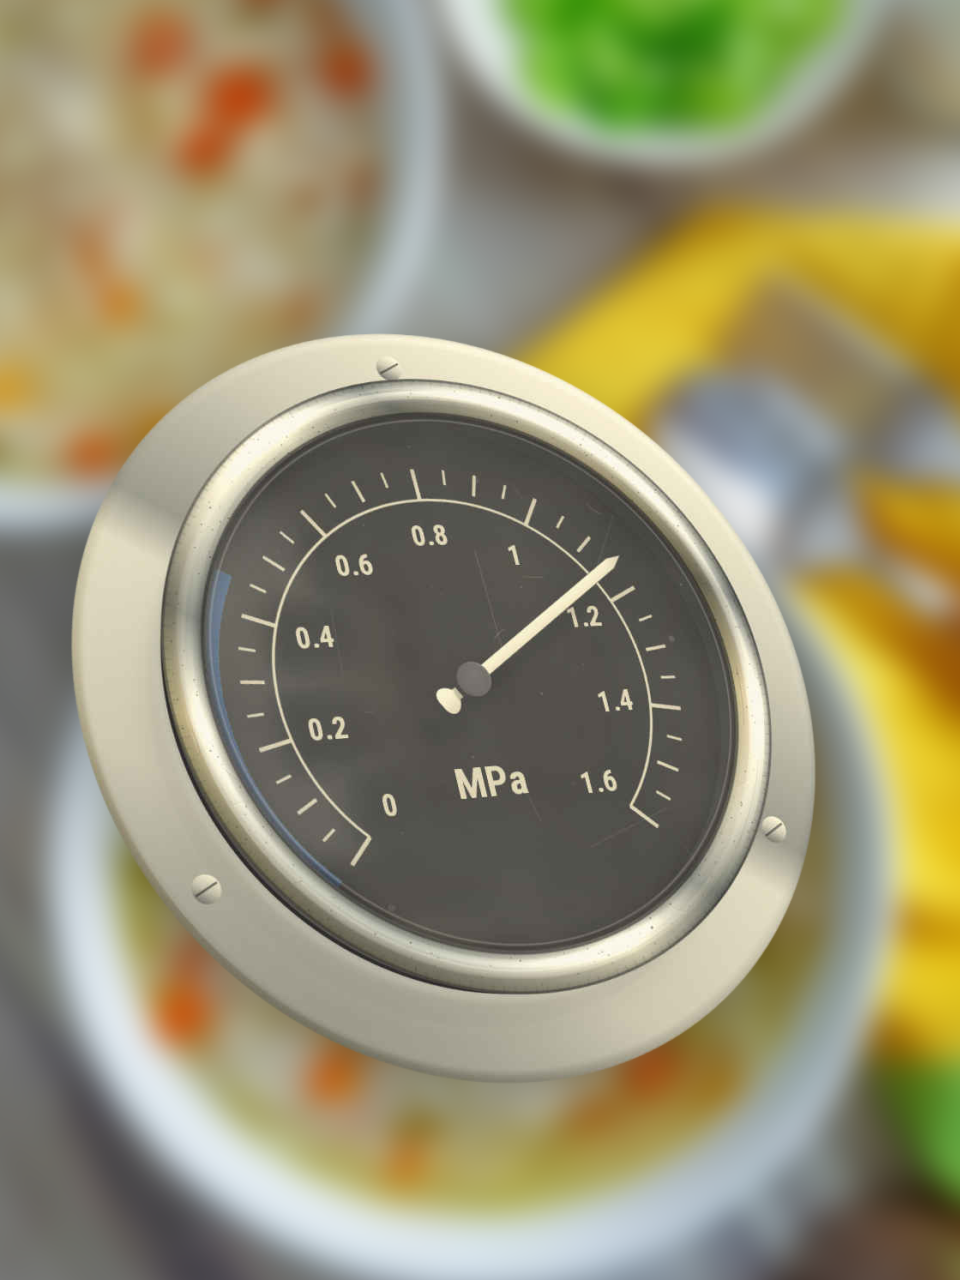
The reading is 1.15 MPa
